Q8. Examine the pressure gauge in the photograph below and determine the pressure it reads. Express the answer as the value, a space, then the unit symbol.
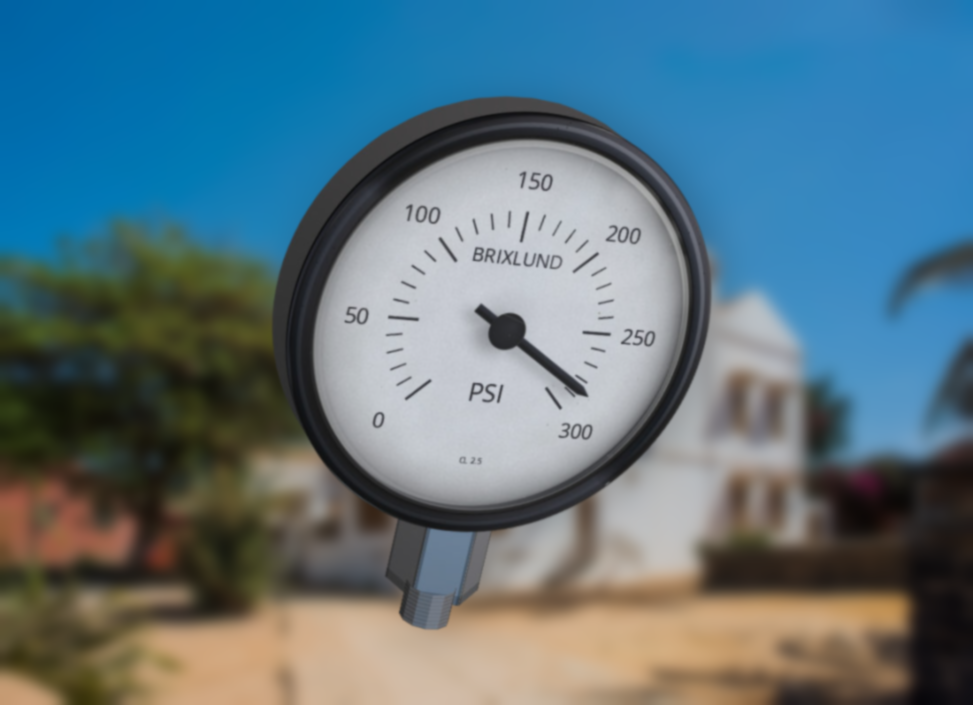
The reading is 285 psi
